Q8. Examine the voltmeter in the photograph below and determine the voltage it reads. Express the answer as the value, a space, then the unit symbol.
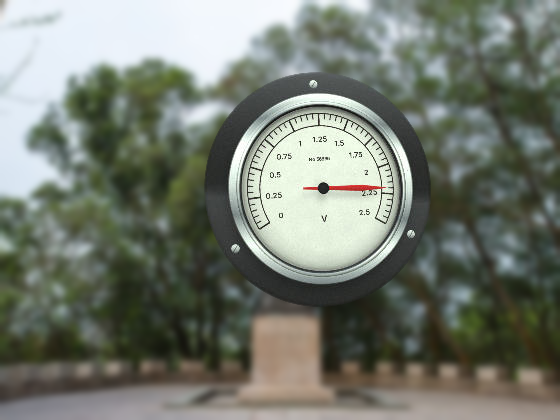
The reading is 2.2 V
